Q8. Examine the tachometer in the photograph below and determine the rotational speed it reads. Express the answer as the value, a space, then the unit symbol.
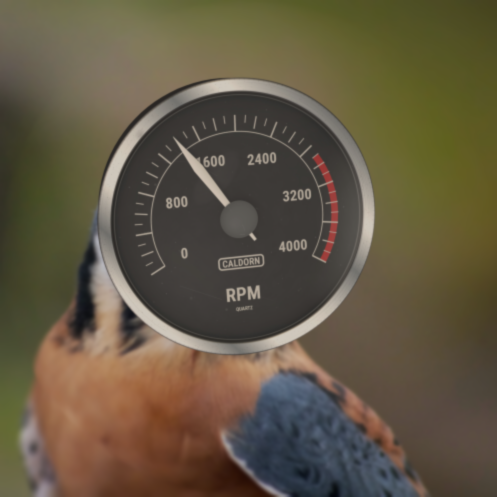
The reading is 1400 rpm
